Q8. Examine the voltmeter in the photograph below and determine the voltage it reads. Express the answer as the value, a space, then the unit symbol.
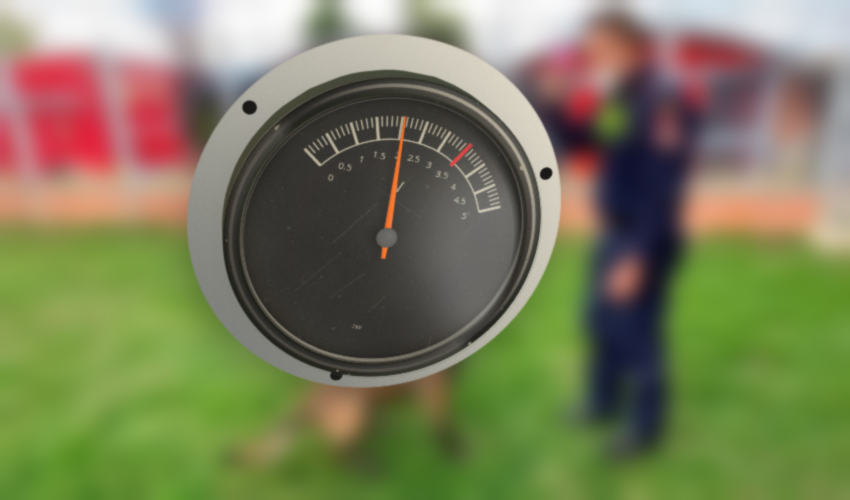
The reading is 2 V
